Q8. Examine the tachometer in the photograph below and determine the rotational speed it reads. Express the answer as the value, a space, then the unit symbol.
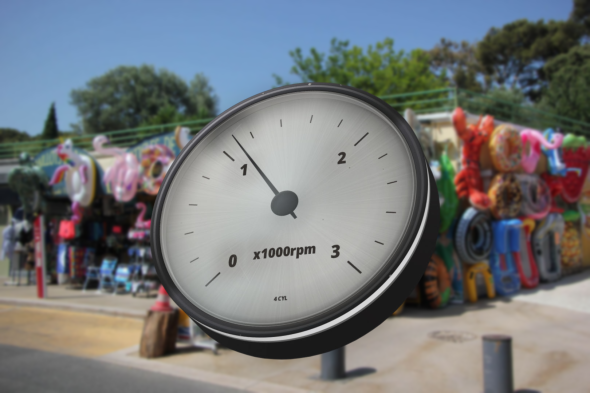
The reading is 1100 rpm
